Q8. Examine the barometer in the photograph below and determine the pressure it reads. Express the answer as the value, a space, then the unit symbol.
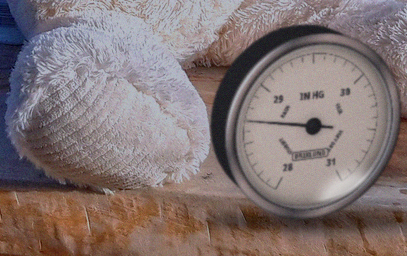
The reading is 28.7 inHg
